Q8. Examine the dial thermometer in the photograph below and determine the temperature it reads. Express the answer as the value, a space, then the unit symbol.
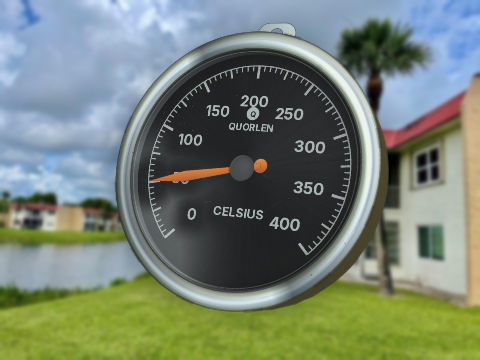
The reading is 50 °C
